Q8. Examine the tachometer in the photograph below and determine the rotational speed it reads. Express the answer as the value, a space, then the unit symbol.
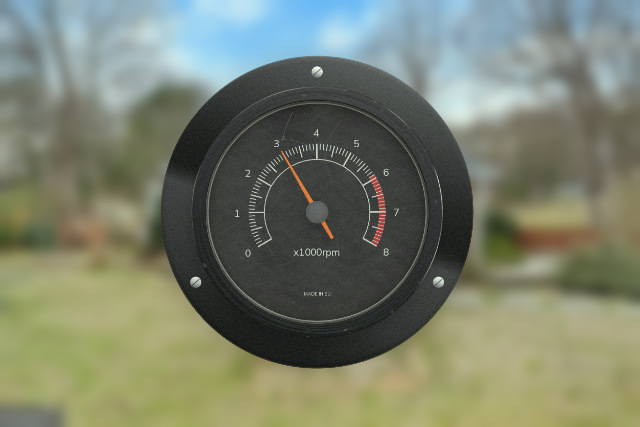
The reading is 3000 rpm
